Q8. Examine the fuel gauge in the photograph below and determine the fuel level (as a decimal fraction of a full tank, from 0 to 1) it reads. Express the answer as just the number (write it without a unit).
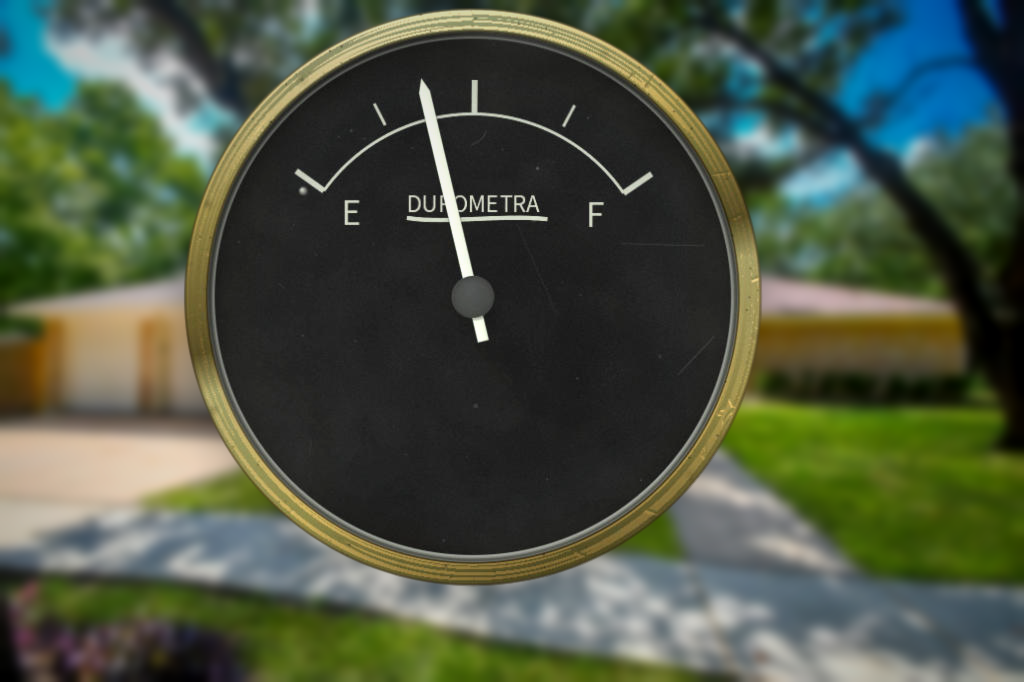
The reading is 0.375
